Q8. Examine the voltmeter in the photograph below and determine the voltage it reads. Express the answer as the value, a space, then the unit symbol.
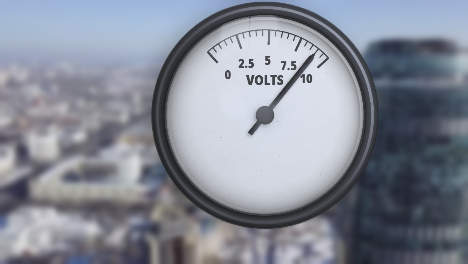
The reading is 9 V
